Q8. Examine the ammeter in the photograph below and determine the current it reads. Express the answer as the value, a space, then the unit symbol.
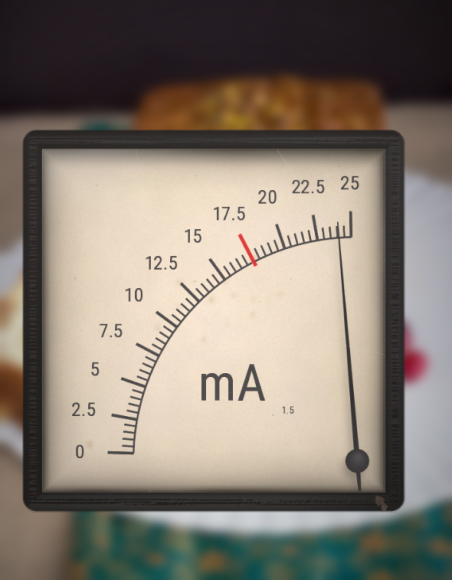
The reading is 24 mA
